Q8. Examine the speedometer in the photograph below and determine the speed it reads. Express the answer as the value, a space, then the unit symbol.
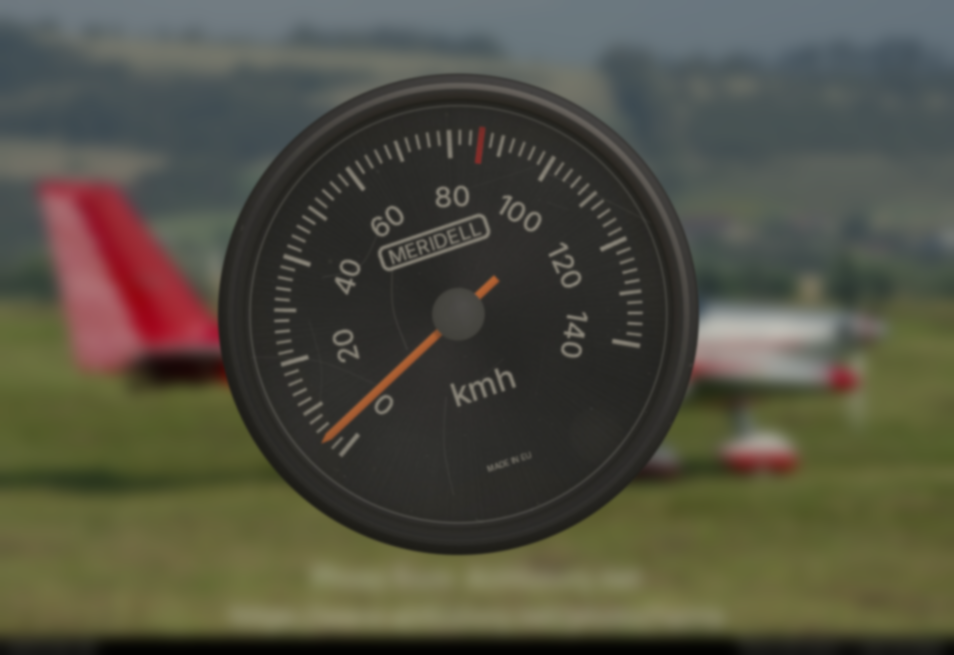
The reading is 4 km/h
